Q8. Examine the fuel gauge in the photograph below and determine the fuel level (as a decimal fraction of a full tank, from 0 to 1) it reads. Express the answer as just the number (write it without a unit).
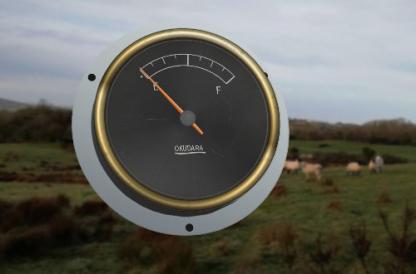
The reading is 0
